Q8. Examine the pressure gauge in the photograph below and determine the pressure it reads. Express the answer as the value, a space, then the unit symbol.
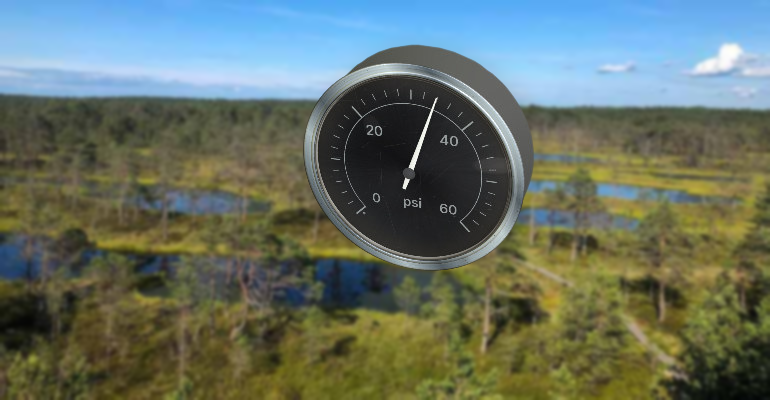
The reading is 34 psi
